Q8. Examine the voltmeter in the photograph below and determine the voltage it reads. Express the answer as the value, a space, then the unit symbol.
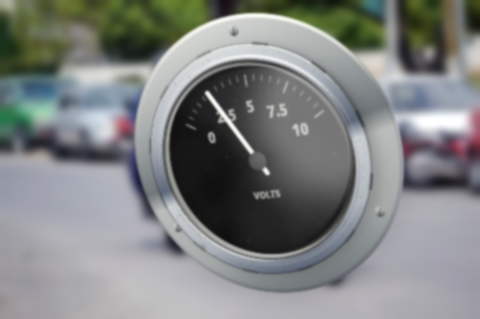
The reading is 2.5 V
